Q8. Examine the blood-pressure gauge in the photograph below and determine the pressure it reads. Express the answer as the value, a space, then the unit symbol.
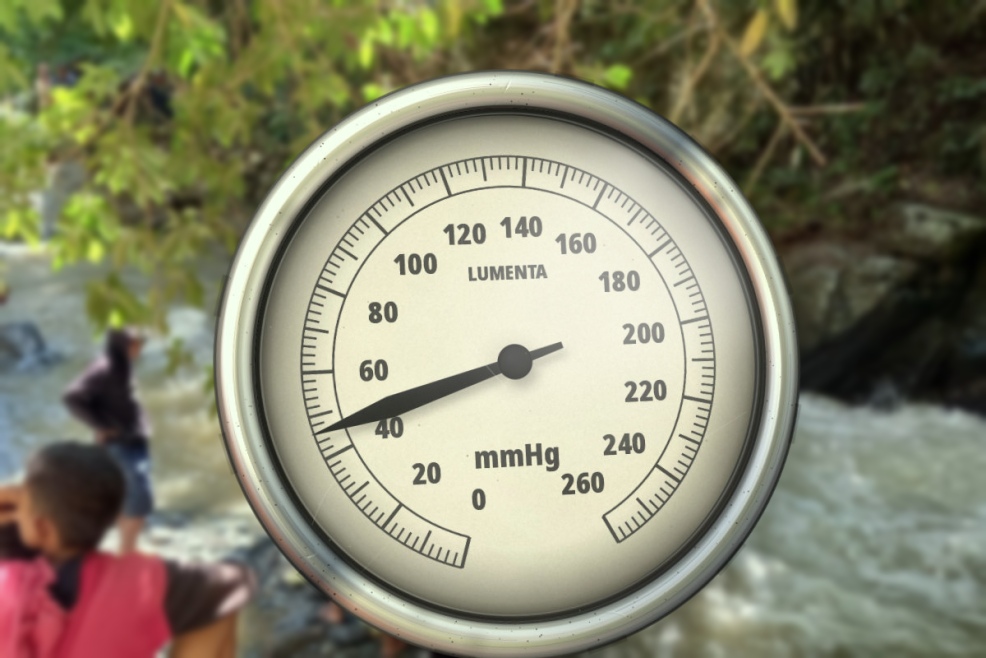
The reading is 46 mmHg
